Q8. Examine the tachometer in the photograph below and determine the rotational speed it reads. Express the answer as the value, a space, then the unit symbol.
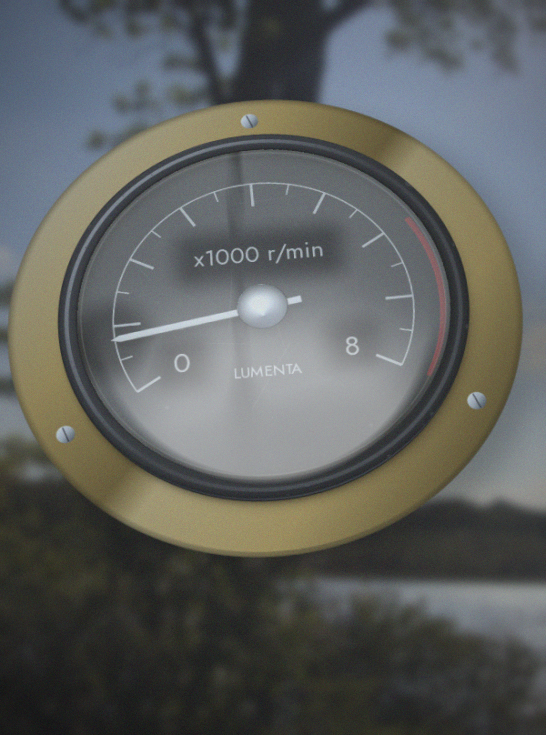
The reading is 750 rpm
